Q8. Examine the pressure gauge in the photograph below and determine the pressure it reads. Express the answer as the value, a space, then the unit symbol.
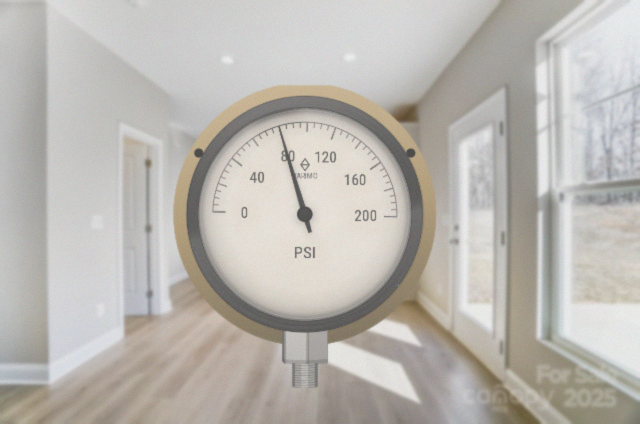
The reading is 80 psi
